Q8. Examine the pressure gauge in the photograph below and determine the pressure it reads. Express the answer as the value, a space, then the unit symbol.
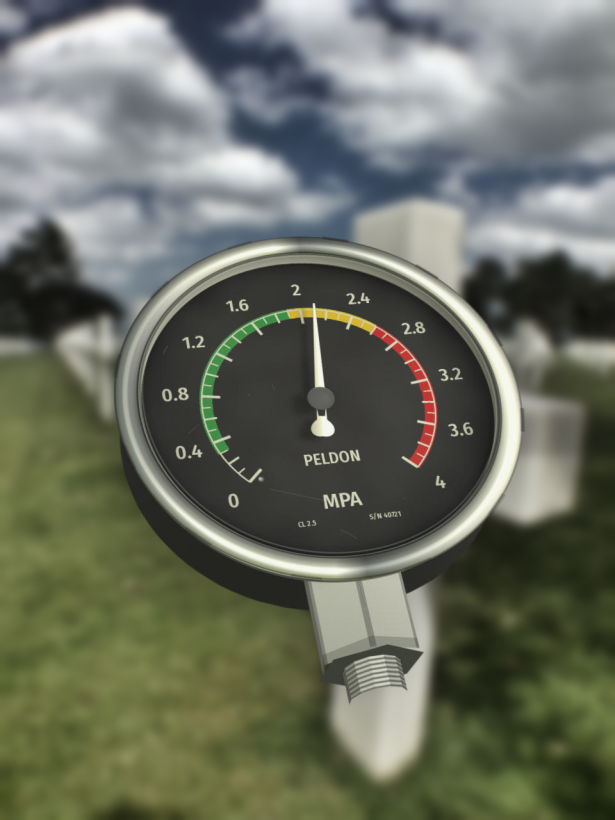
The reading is 2.1 MPa
